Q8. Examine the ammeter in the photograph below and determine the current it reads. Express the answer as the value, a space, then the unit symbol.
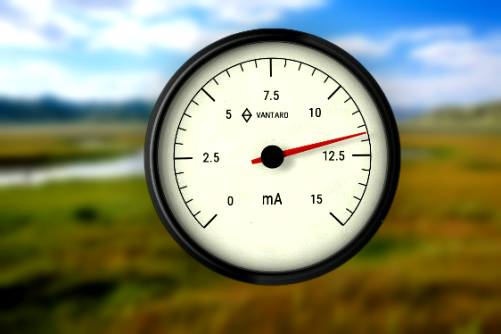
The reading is 11.75 mA
